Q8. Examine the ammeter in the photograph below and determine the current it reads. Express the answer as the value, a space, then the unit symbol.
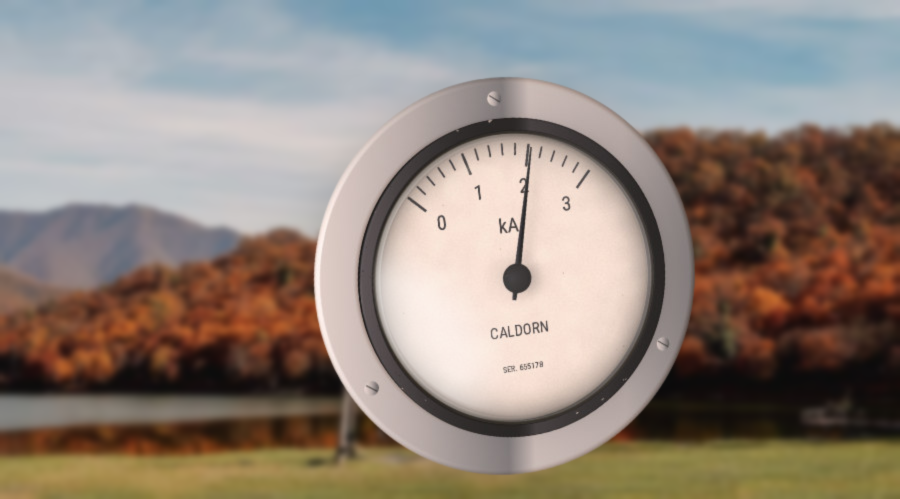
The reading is 2 kA
